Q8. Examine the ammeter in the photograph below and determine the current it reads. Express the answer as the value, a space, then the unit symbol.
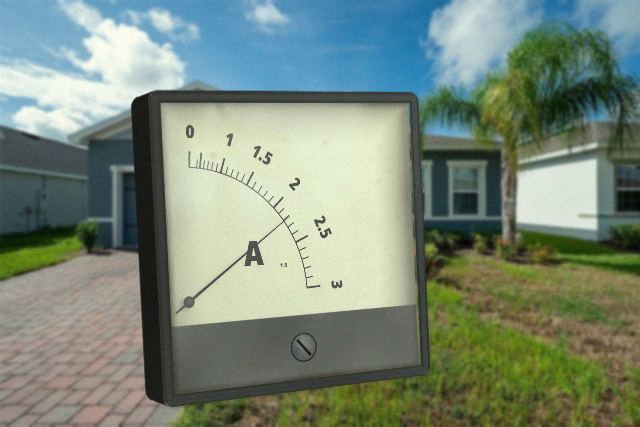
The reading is 2.2 A
